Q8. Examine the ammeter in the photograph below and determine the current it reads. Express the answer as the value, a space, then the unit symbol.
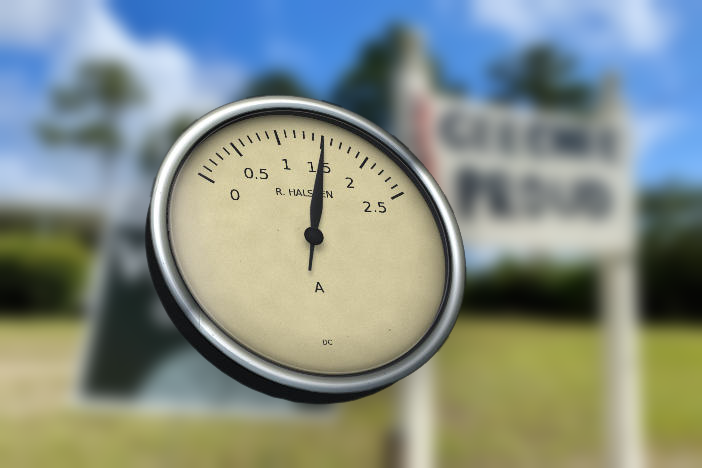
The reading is 1.5 A
